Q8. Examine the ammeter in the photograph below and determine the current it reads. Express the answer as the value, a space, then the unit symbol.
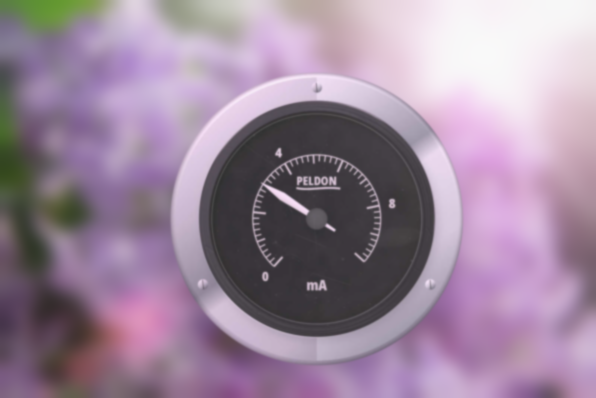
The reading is 3 mA
